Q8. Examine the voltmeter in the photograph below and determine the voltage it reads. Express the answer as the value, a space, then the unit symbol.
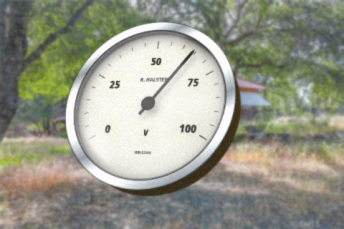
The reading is 65 V
